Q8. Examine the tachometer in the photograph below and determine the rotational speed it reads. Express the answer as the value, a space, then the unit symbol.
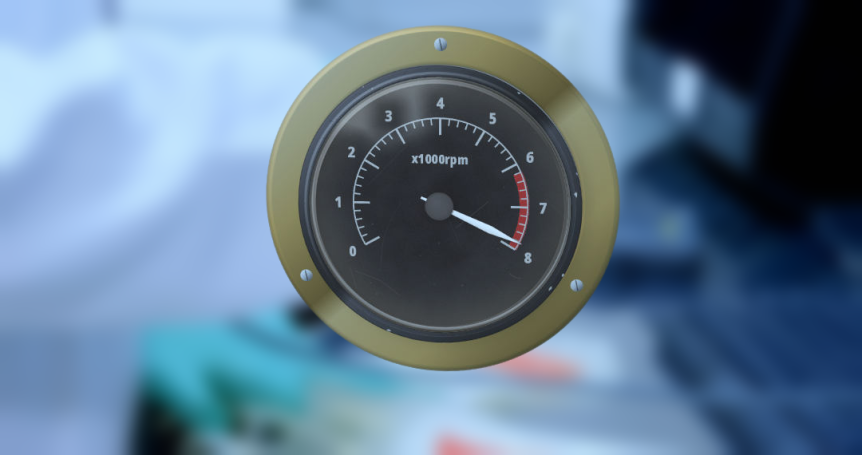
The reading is 7800 rpm
